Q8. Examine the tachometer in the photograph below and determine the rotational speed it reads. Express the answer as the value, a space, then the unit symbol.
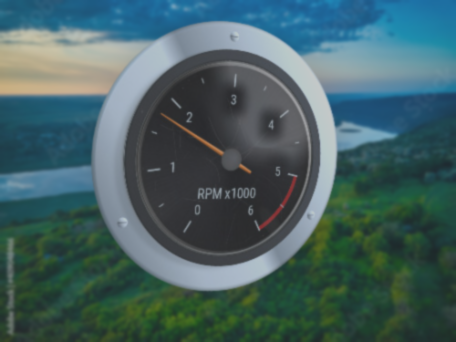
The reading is 1750 rpm
